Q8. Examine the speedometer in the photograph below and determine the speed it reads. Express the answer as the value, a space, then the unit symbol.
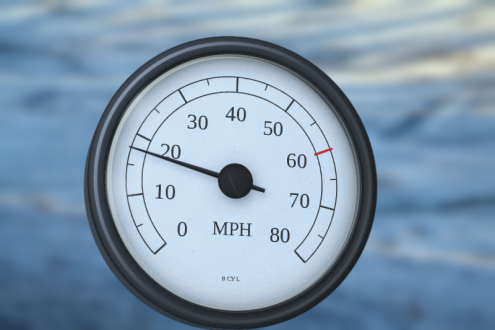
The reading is 17.5 mph
